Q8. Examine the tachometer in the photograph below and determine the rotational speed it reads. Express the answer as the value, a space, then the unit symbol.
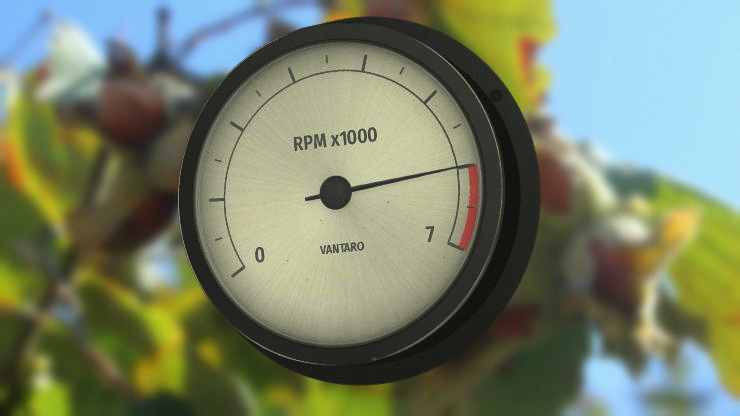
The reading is 6000 rpm
